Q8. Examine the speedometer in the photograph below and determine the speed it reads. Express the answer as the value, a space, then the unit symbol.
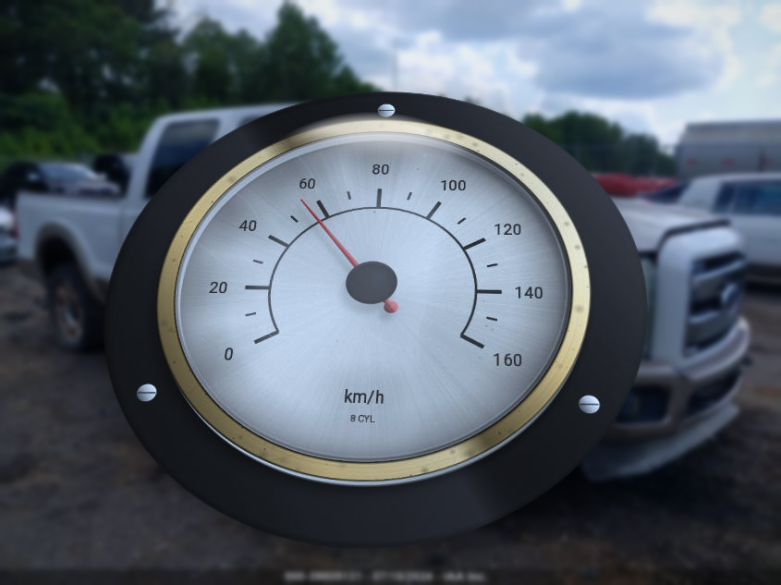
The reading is 55 km/h
